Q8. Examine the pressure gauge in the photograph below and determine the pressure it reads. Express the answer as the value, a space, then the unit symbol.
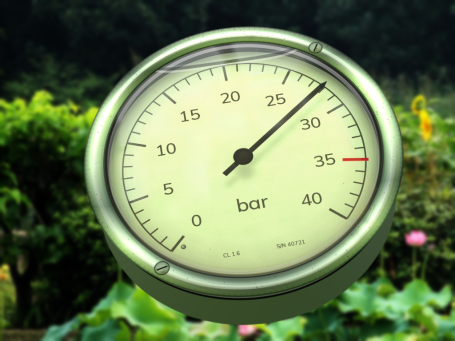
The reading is 28 bar
